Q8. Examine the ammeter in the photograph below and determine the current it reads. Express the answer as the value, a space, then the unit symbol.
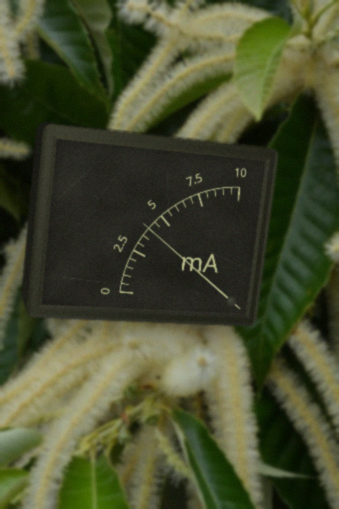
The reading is 4 mA
